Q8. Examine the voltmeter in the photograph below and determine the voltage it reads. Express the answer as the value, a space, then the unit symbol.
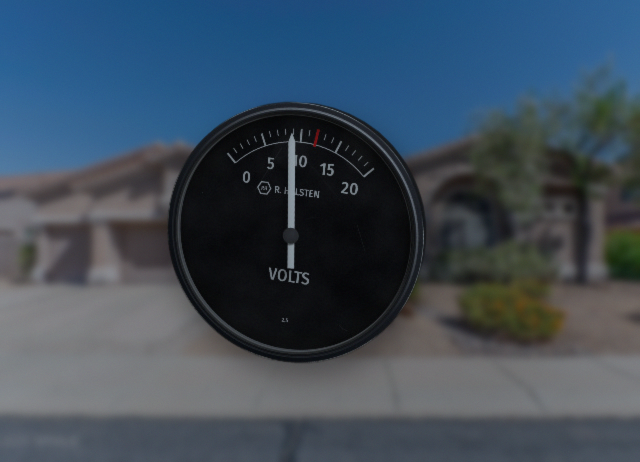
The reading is 9 V
